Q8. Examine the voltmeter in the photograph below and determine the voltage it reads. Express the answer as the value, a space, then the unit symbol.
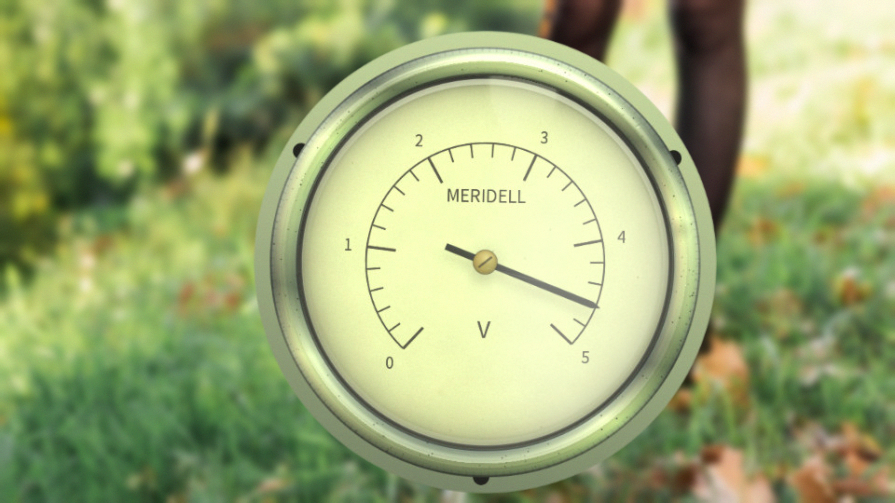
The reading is 4.6 V
